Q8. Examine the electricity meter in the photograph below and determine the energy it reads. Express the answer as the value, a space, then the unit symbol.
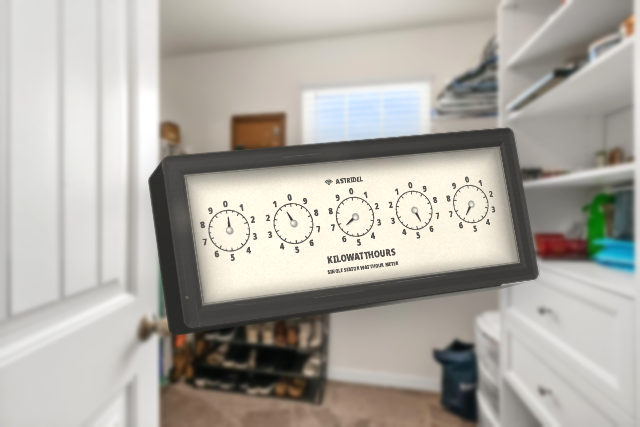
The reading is 656 kWh
